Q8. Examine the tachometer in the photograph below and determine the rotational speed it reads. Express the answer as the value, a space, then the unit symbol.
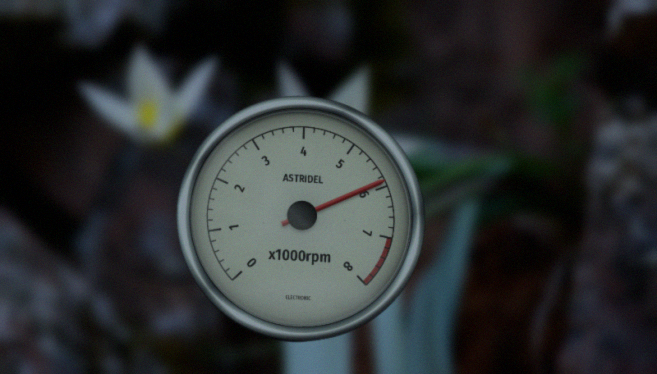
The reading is 5900 rpm
